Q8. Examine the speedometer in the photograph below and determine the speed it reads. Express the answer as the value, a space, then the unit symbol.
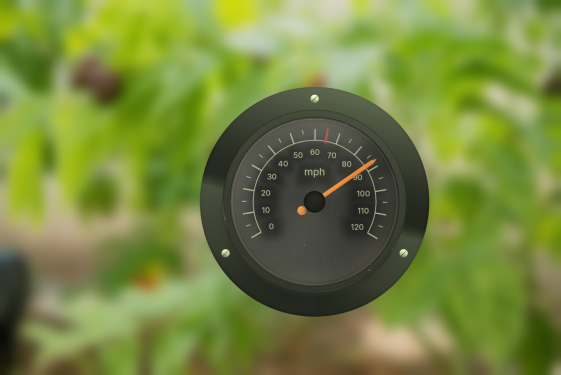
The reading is 87.5 mph
